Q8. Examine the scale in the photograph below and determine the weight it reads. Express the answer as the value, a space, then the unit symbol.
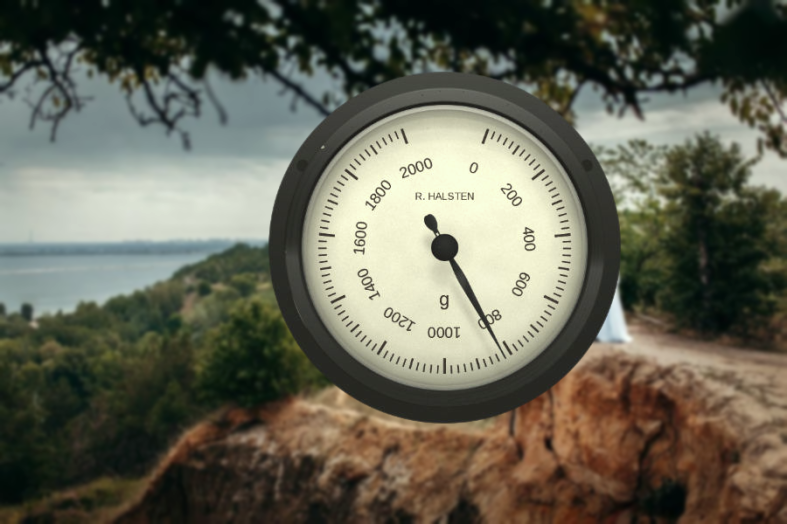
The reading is 820 g
